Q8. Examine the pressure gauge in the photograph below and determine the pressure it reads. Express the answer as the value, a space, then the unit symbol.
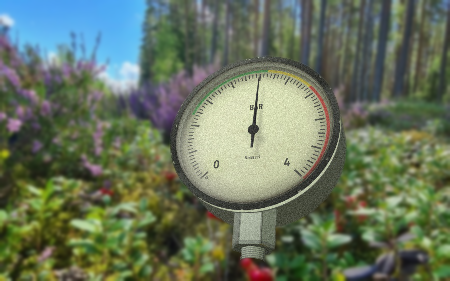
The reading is 2 bar
